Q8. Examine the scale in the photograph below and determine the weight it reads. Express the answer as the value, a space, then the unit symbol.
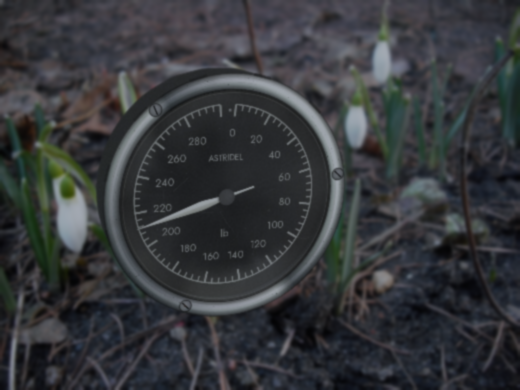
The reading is 212 lb
